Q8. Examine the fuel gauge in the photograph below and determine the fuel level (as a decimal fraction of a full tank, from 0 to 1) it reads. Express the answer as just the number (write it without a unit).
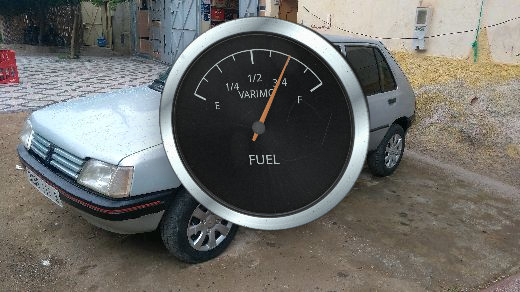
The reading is 0.75
